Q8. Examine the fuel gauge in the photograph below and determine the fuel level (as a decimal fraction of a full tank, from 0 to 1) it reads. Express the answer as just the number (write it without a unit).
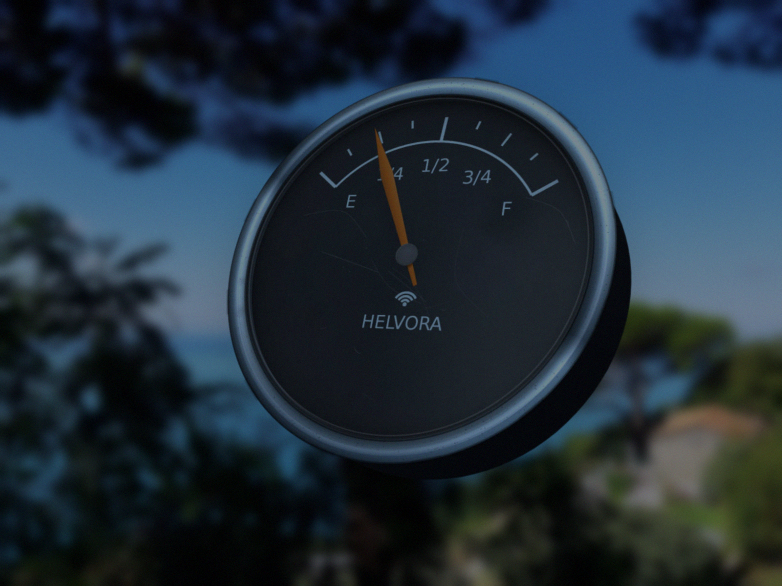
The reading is 0.25
